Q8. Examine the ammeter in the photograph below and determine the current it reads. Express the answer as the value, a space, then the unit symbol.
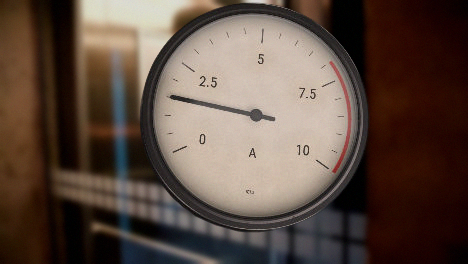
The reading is 1.5 A
